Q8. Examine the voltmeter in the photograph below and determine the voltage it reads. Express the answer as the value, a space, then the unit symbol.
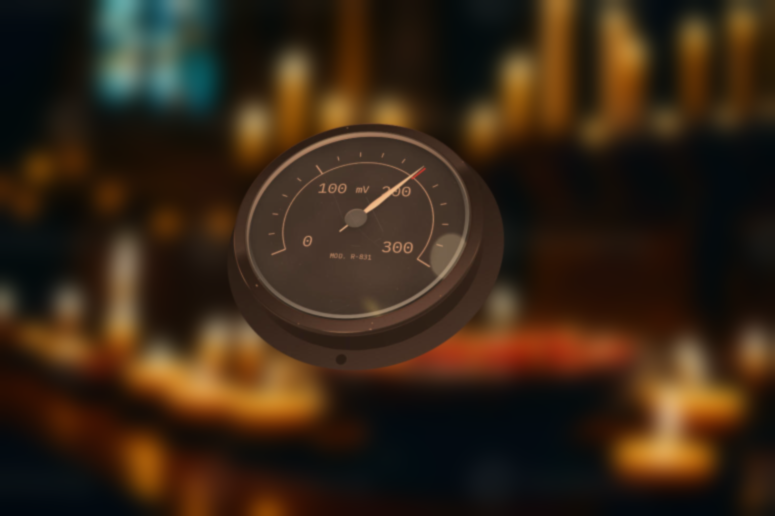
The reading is 200 mV
